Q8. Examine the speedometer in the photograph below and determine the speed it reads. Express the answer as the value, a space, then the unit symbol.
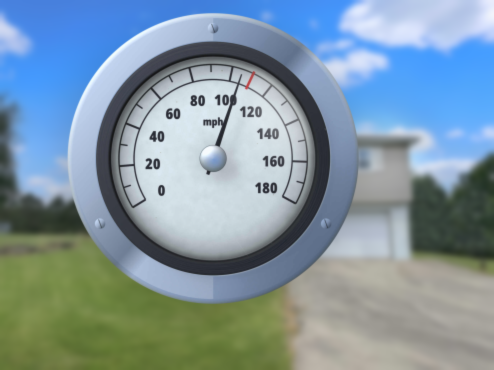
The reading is 105 mph
